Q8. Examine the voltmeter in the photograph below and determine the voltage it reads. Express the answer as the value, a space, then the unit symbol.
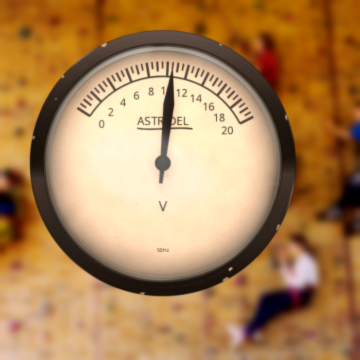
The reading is 10.5 V
